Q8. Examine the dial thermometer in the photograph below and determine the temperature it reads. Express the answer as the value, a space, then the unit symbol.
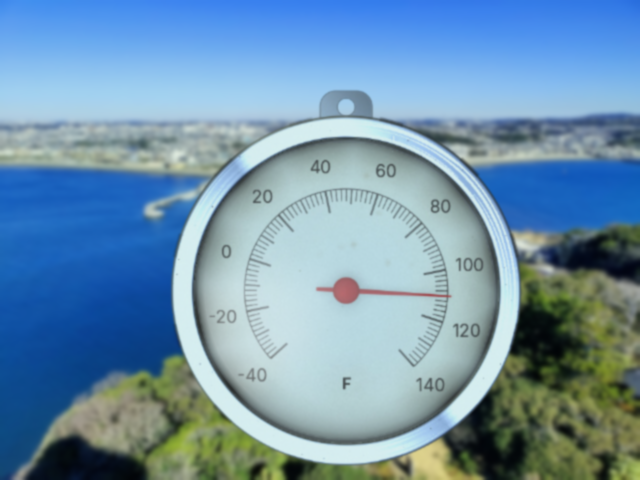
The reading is 110 °F
